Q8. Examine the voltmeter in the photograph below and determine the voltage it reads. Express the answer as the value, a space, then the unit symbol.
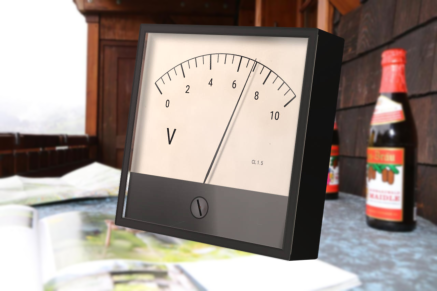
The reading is 7 V
